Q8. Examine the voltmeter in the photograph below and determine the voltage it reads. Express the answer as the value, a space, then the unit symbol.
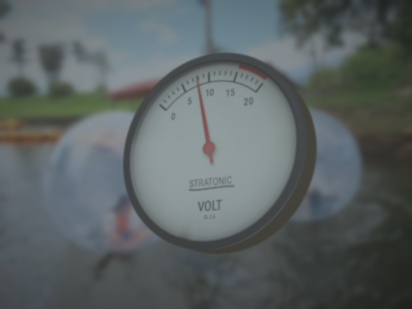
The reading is 8 V
